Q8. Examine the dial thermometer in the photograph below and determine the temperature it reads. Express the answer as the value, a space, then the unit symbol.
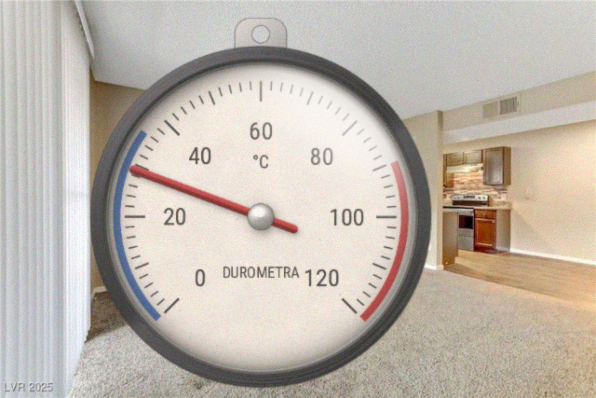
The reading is 29 °C
